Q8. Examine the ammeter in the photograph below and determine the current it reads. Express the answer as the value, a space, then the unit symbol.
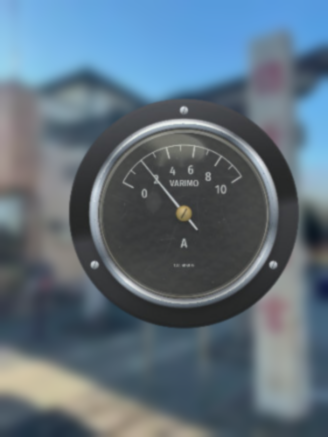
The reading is 2 A
